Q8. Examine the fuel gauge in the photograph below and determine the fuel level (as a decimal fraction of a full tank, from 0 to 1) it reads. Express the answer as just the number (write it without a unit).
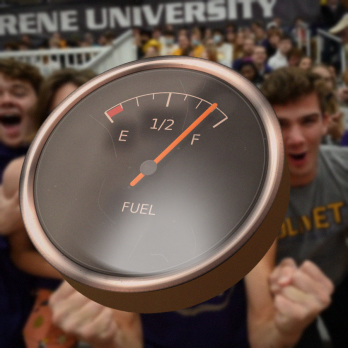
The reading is 0.875
